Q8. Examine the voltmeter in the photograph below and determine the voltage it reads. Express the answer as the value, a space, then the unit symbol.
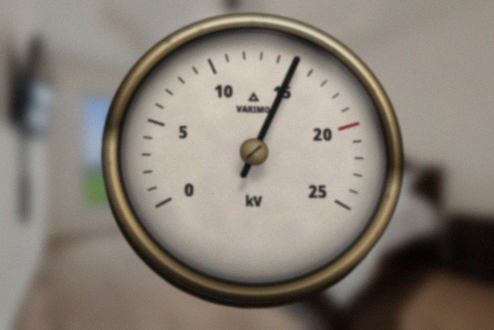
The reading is 15 kV
